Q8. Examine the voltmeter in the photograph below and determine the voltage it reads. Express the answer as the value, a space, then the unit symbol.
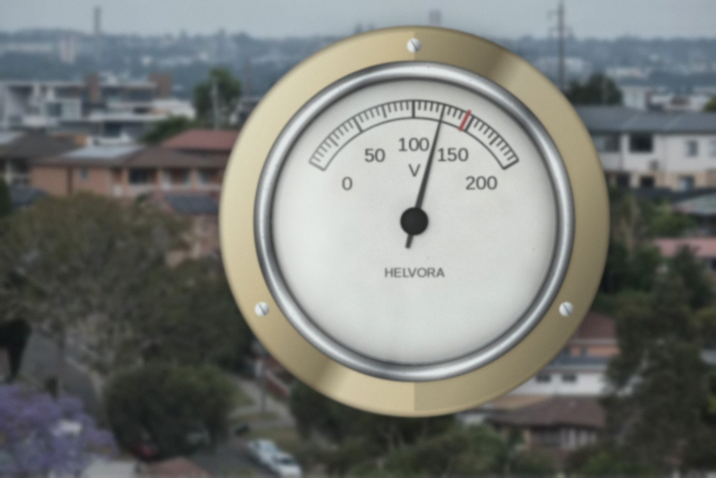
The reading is 125 V
